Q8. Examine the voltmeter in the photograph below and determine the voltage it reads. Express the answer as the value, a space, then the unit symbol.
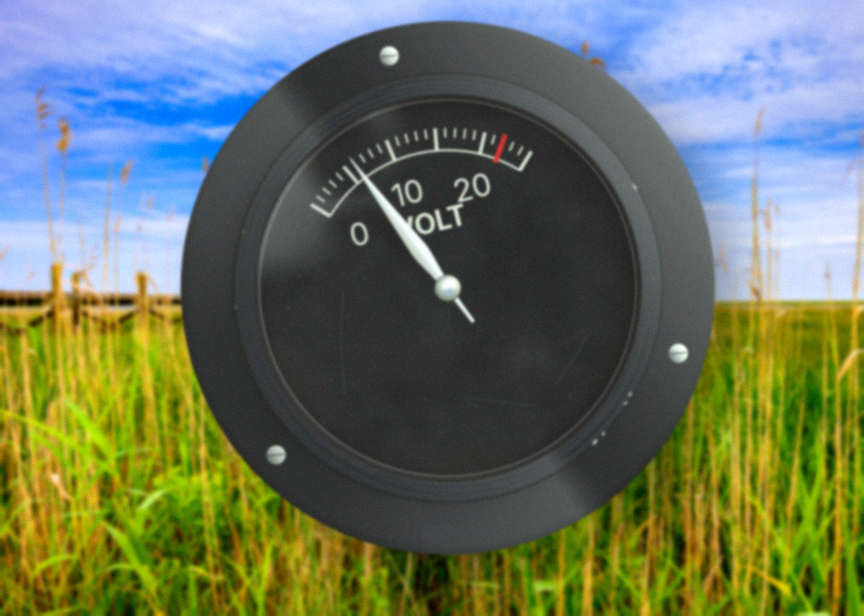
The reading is 6 V
